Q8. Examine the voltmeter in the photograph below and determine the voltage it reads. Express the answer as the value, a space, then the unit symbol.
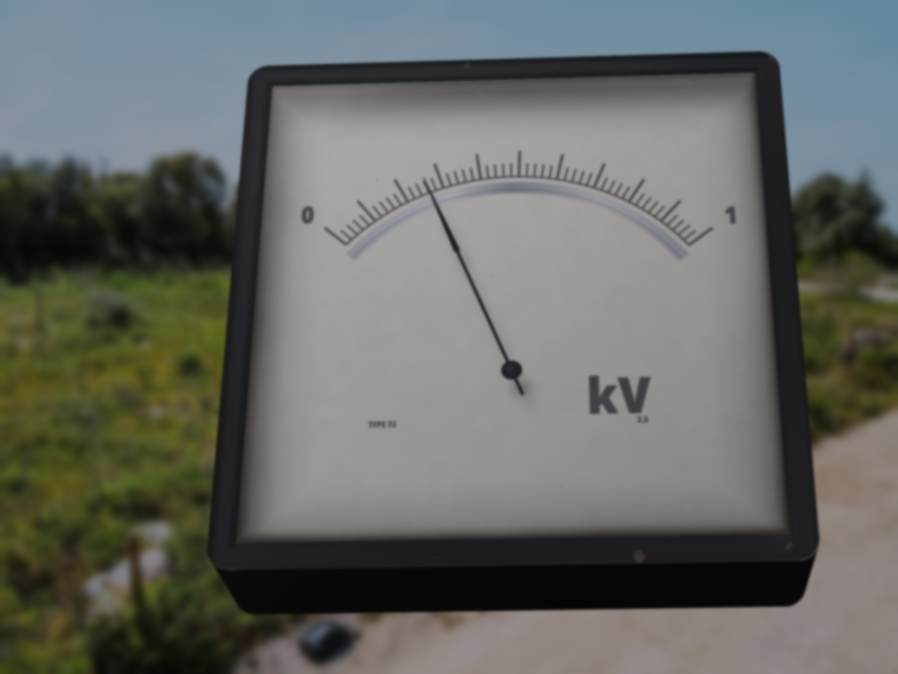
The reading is 0.26 kV
